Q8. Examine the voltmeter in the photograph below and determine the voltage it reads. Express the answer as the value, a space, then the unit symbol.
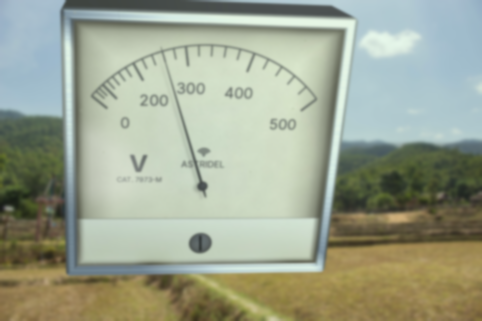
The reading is 260 V
